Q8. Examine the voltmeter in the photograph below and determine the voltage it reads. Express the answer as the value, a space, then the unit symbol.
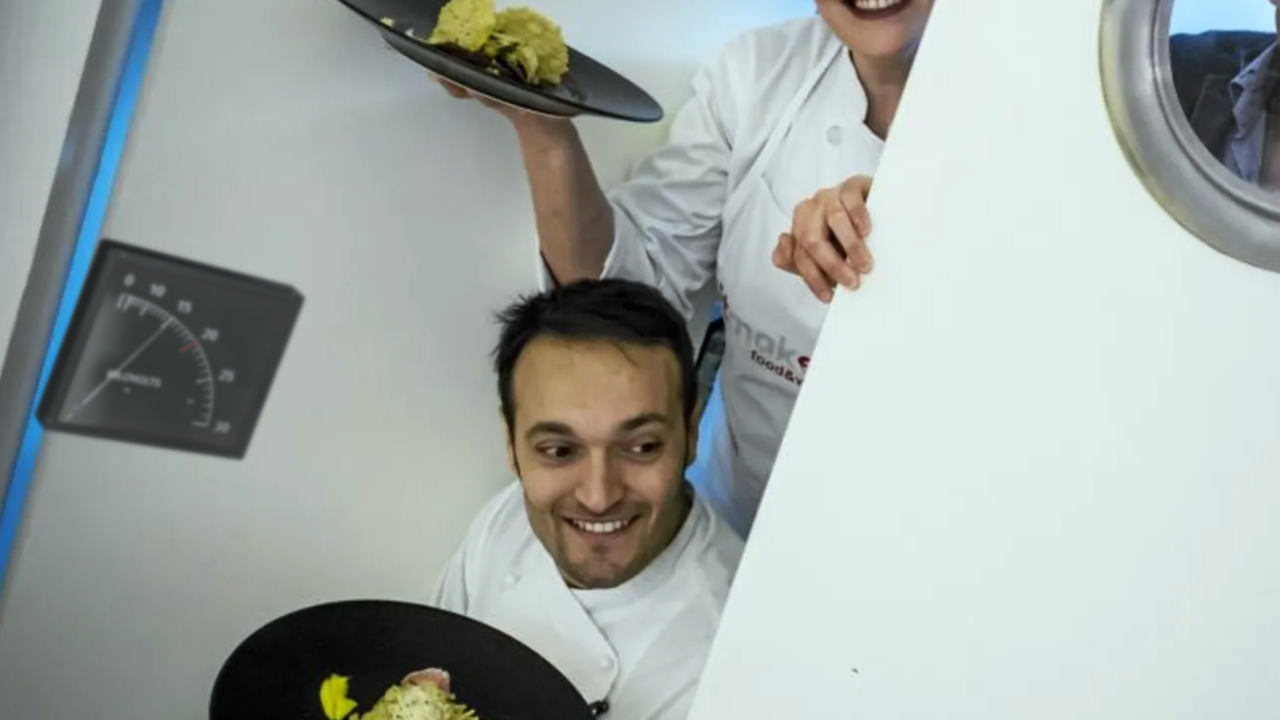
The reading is 15 kV
